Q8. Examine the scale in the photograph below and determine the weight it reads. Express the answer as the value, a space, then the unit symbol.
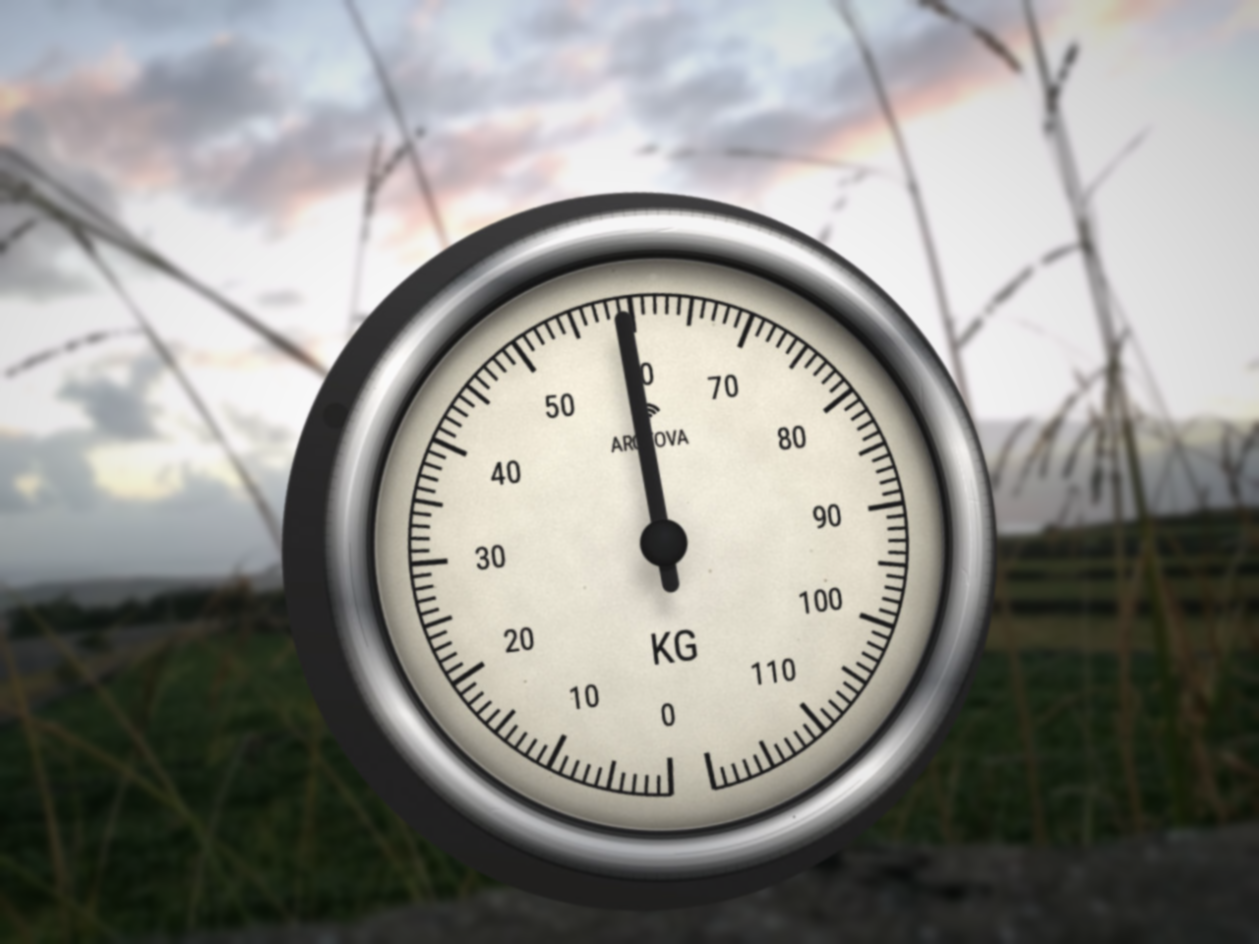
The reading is 59 kg
